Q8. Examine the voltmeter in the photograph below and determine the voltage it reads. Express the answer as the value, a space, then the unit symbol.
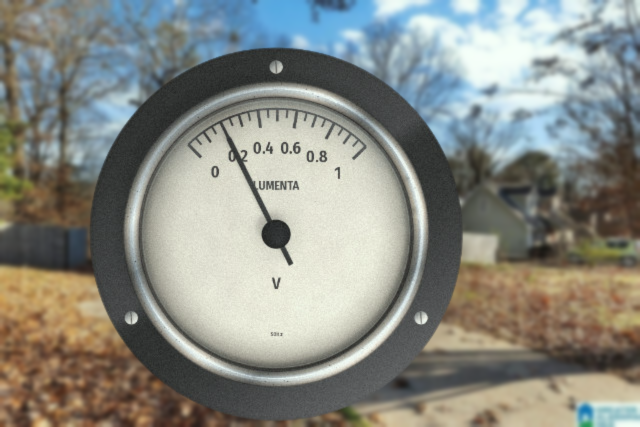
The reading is 0.2 V
